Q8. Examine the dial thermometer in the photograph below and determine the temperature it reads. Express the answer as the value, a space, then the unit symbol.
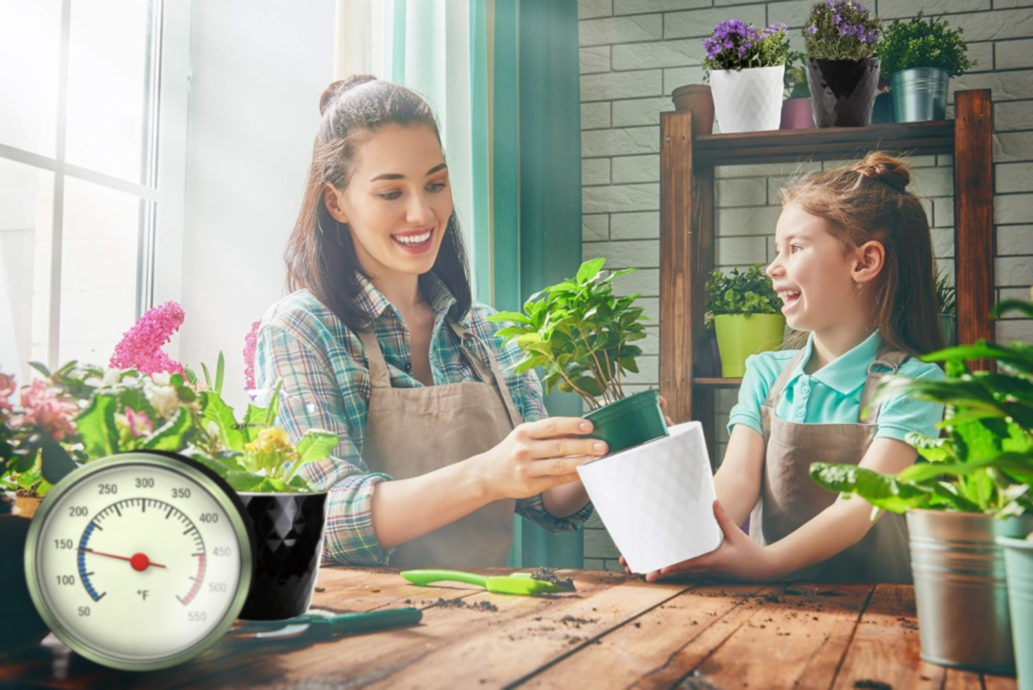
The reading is 150 °F
